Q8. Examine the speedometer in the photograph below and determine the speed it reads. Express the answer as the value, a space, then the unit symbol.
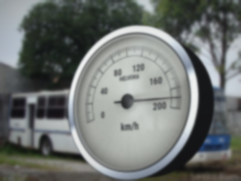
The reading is 190 km/h
